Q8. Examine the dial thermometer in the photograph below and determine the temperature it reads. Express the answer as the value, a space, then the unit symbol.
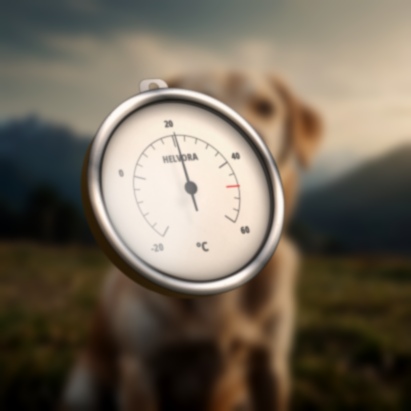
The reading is 20 °C
